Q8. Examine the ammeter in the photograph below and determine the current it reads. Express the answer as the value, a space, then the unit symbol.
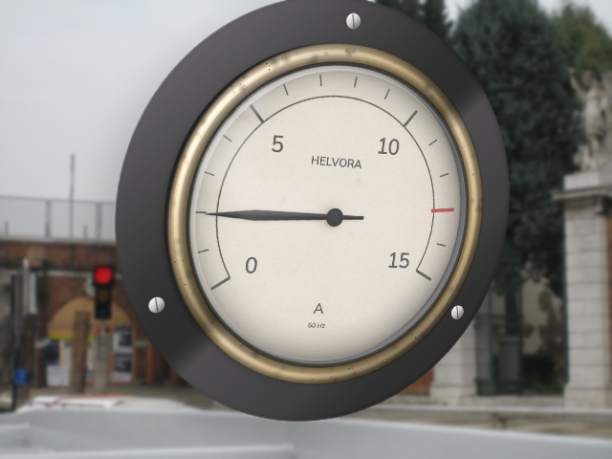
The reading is 2 A
